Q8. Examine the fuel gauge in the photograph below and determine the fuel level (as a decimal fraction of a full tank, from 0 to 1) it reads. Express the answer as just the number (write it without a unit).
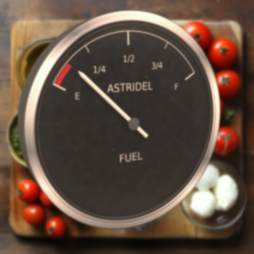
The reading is 0.125
